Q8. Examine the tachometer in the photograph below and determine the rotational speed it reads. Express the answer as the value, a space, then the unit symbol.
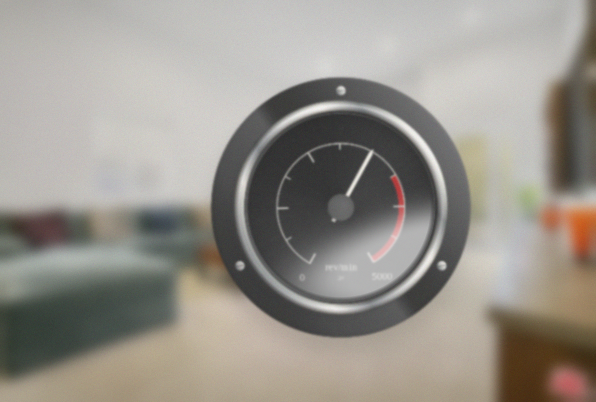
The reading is 3000 rpm
